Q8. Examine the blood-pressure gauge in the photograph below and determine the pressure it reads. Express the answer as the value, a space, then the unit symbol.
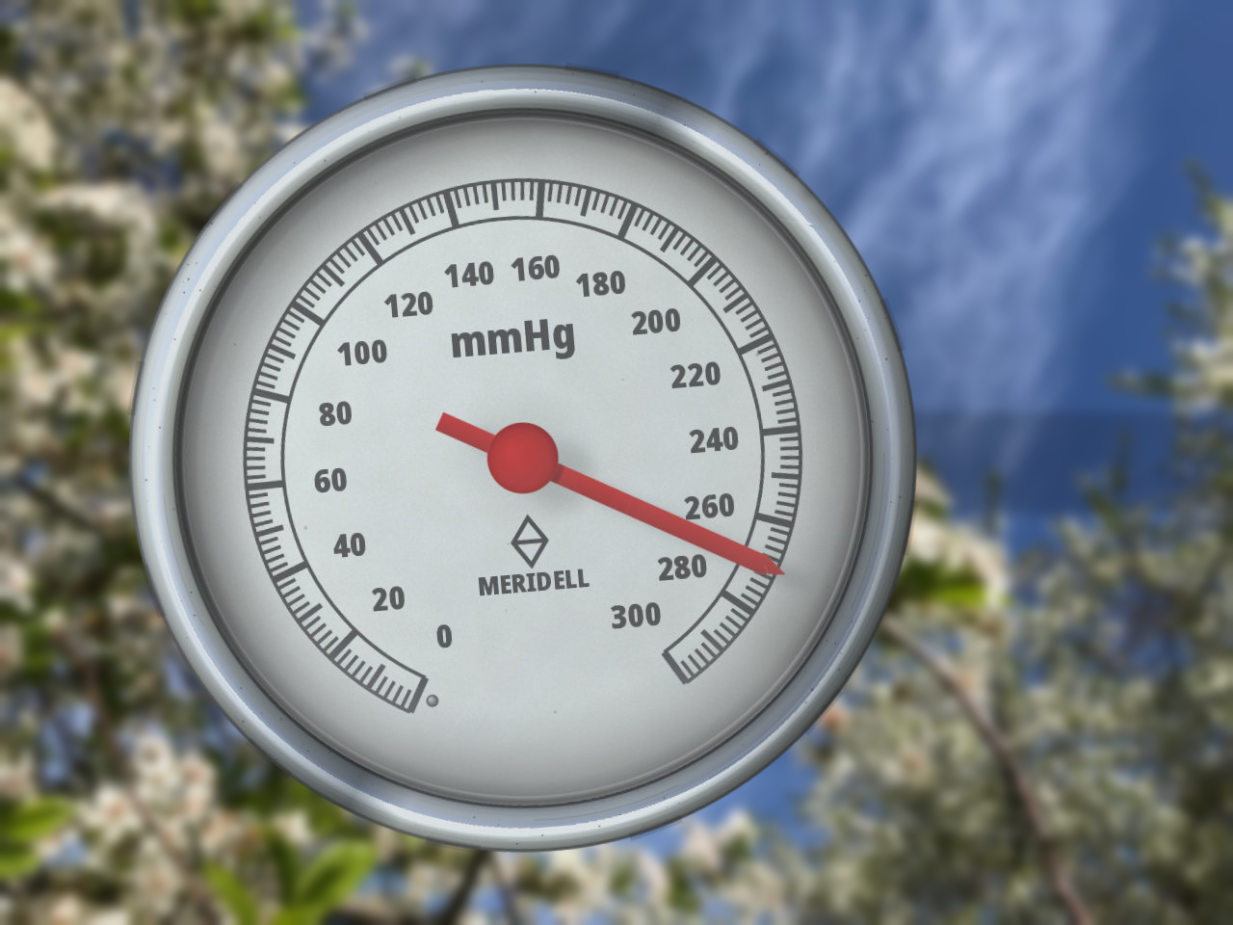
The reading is 270 mmHg
